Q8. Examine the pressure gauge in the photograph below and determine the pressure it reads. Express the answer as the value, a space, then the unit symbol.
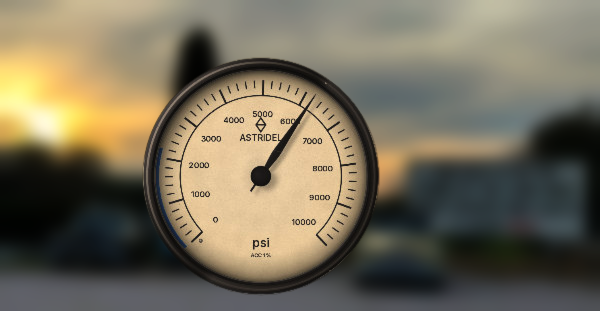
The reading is 6200 psi
